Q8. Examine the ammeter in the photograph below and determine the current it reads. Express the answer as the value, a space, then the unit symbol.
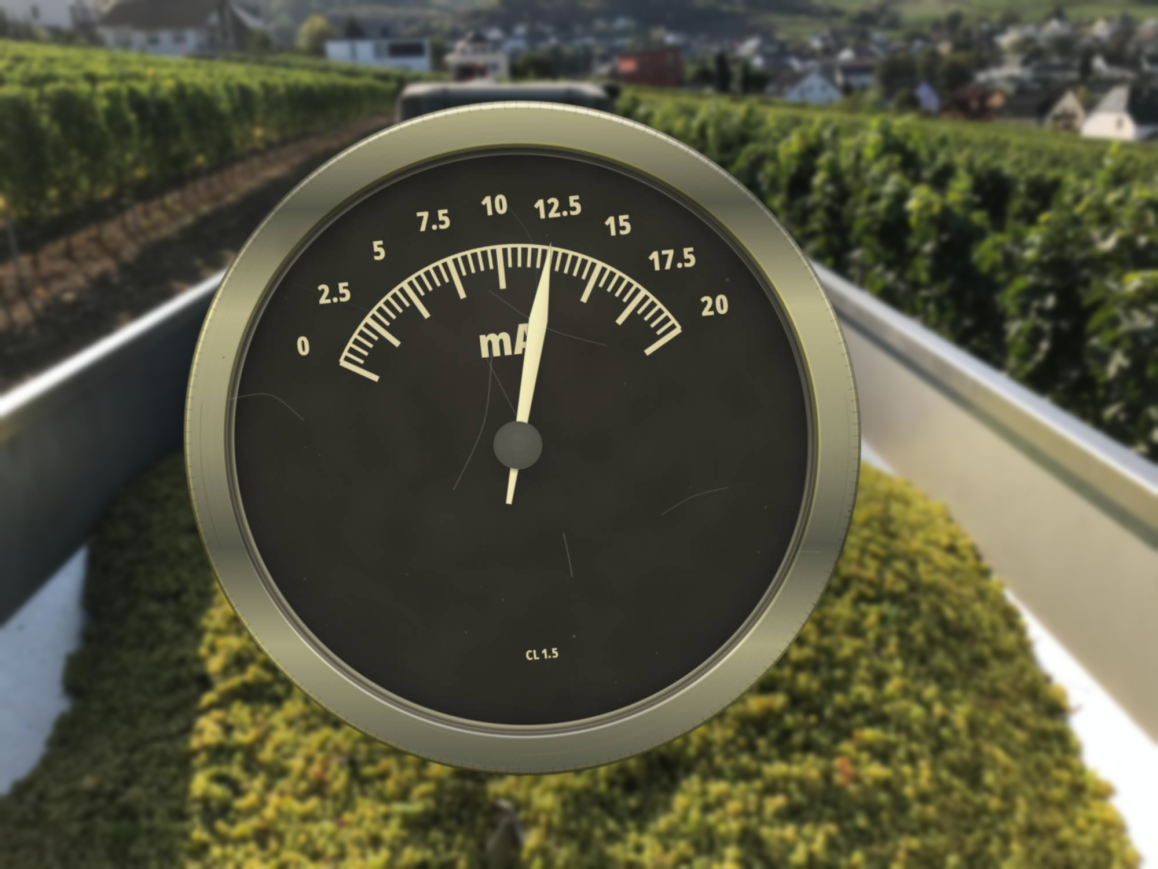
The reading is 12.5 mA
